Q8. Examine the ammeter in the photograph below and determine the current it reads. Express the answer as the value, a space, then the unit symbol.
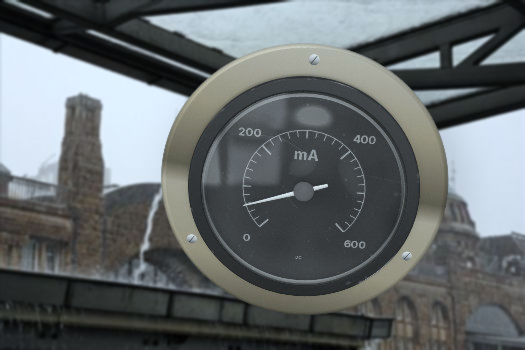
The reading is 60 mA
